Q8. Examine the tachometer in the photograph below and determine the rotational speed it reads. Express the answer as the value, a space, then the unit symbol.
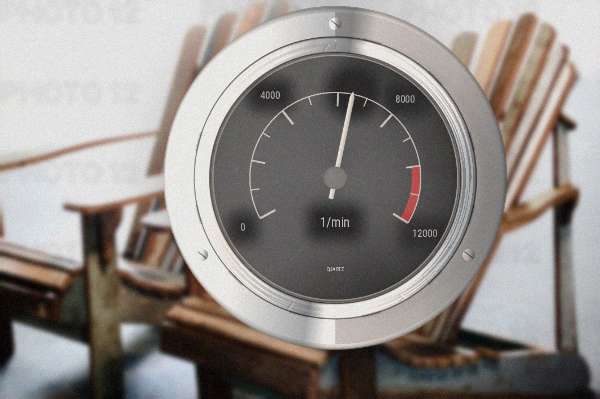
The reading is 6500 rpm
